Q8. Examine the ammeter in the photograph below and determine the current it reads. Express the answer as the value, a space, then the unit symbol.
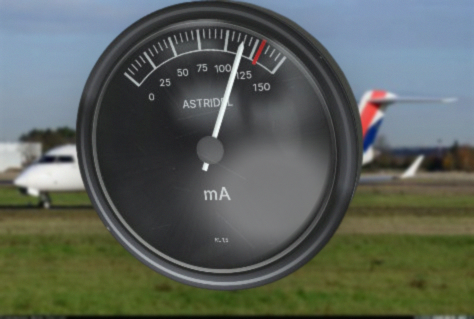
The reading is 115 mA
